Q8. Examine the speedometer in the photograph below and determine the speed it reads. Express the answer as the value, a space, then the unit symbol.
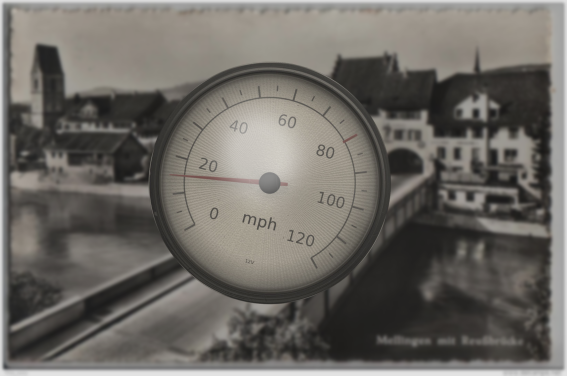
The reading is 15 mph
